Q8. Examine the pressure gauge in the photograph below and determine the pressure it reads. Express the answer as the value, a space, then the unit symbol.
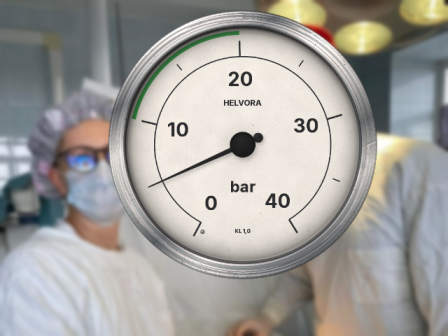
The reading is 5 bar
